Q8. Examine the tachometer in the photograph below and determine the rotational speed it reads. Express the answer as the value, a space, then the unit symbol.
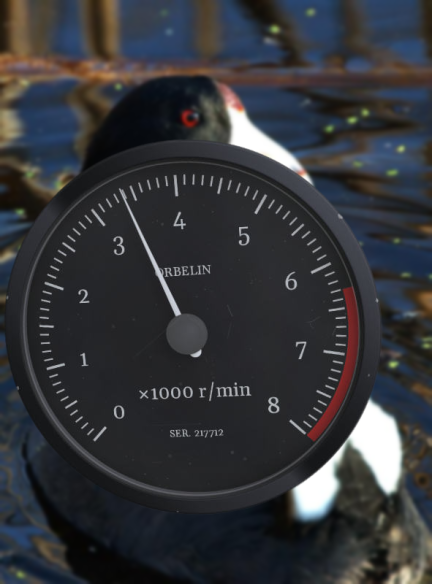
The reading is 3400 rpm
